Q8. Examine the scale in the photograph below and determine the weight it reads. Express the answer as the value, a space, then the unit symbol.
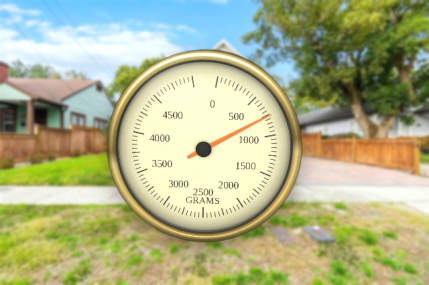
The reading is 750 g
